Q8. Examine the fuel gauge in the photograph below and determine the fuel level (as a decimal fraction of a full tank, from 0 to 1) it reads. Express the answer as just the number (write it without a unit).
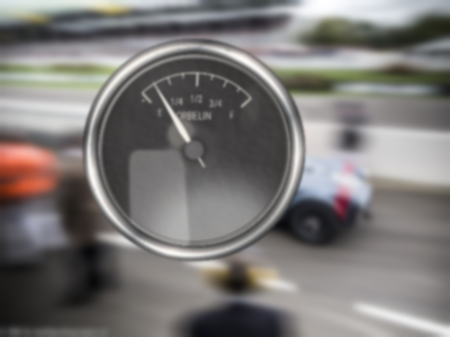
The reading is 0.125
